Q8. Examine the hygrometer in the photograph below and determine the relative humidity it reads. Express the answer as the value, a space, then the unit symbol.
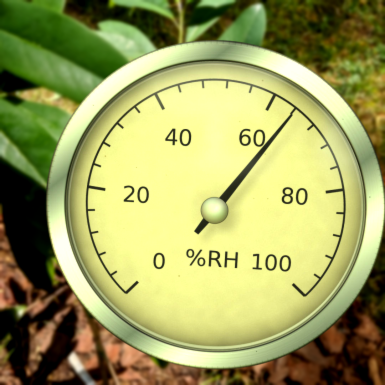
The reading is 64 %
